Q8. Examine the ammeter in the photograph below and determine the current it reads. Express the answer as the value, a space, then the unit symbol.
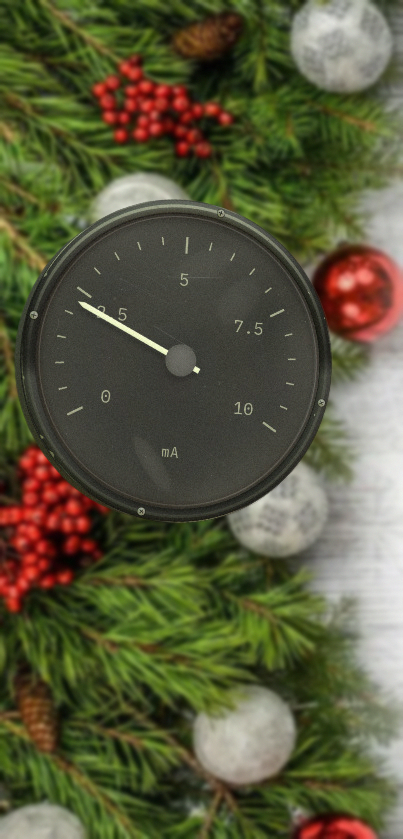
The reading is 2.25 mA
